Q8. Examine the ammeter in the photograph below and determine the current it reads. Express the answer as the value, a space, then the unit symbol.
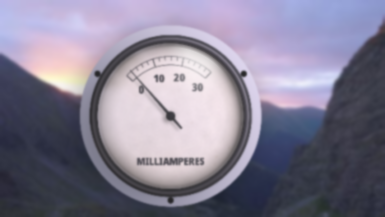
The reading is 2 mA
